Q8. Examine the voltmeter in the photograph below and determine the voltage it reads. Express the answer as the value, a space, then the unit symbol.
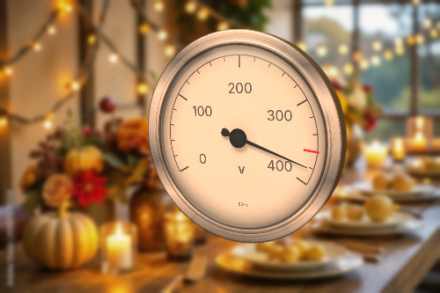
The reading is 380 V
